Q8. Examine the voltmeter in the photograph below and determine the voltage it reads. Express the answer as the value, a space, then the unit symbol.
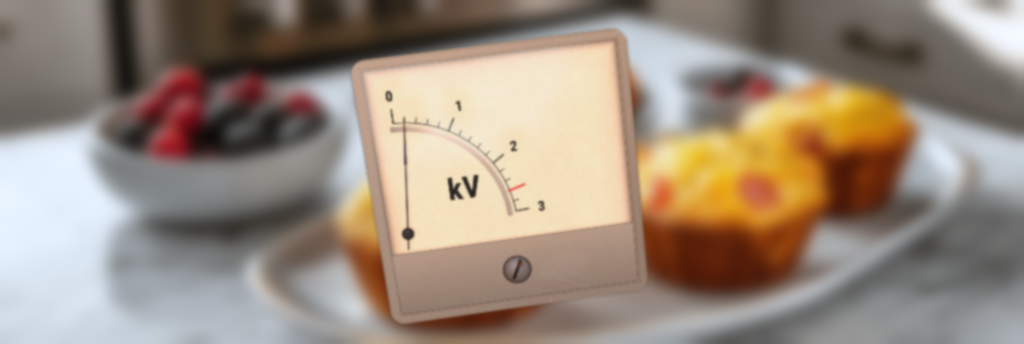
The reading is 0.2 kV
